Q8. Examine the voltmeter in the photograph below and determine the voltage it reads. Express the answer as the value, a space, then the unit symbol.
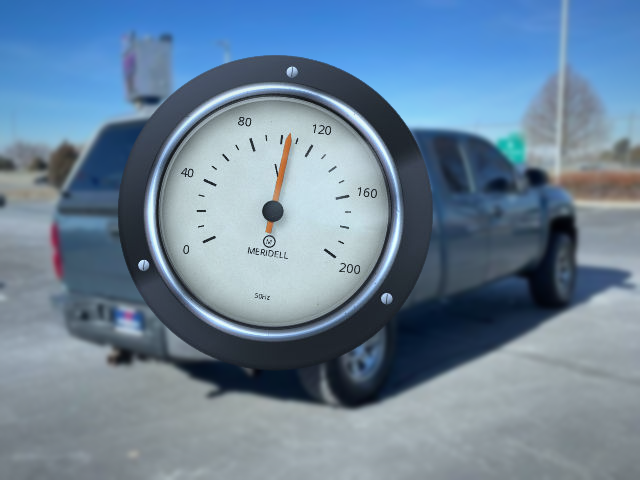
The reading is 105 V
